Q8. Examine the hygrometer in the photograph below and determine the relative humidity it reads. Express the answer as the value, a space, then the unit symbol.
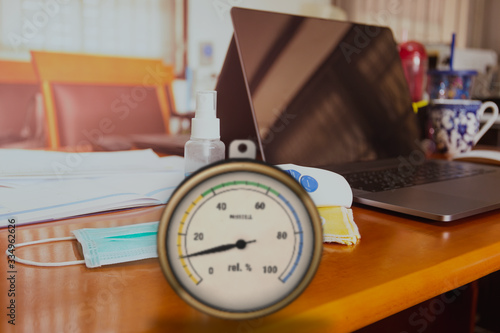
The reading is 12 %
